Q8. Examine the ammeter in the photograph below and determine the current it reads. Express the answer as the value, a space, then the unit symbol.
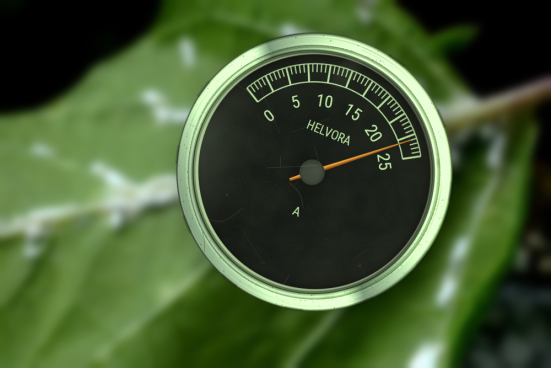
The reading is 23 A
